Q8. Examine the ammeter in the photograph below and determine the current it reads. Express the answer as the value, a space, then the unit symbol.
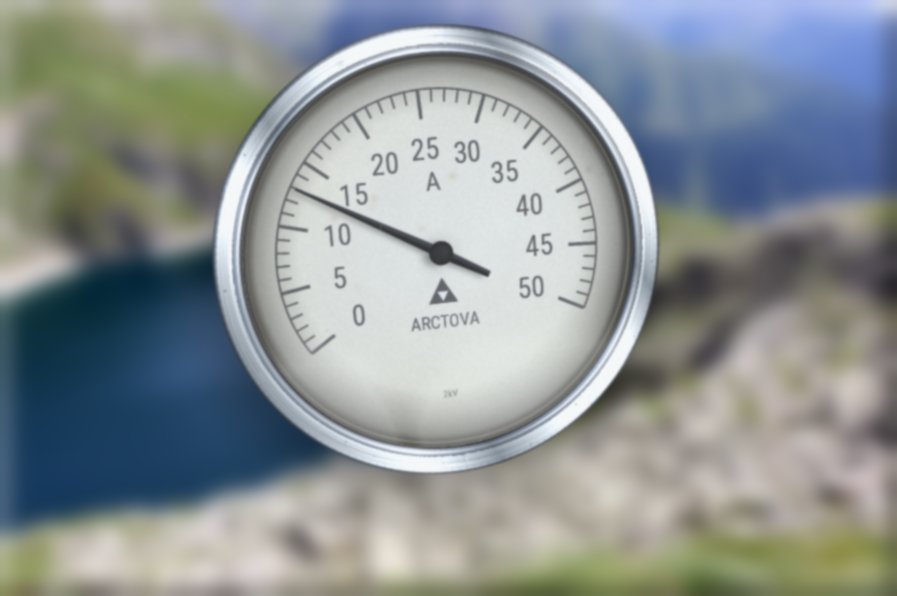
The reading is 13 A
